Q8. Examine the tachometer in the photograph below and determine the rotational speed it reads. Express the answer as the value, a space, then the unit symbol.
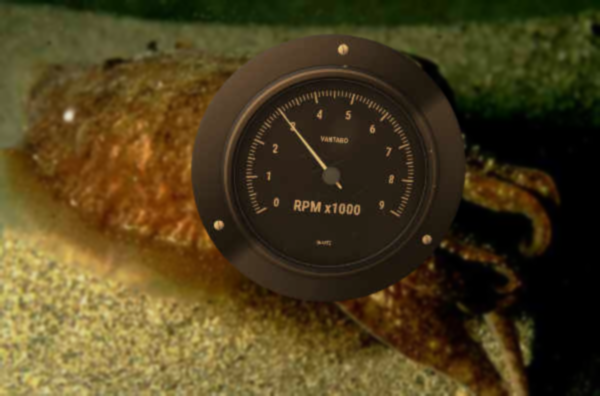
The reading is 3000 rpm
